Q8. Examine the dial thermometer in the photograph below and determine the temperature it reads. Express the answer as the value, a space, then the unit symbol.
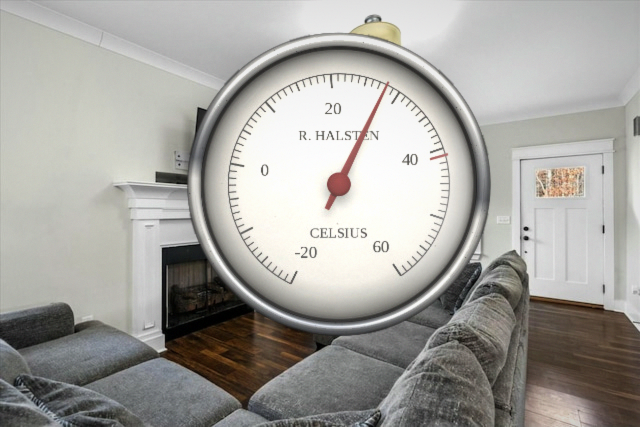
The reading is 28 °C
